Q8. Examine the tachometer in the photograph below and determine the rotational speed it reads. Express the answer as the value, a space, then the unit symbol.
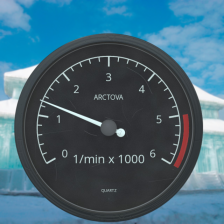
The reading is 1300 rpm
